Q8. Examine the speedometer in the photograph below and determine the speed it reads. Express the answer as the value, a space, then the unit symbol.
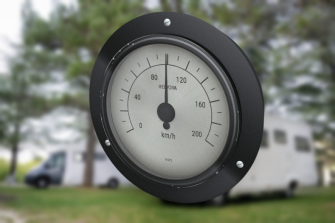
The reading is 100 km/h
